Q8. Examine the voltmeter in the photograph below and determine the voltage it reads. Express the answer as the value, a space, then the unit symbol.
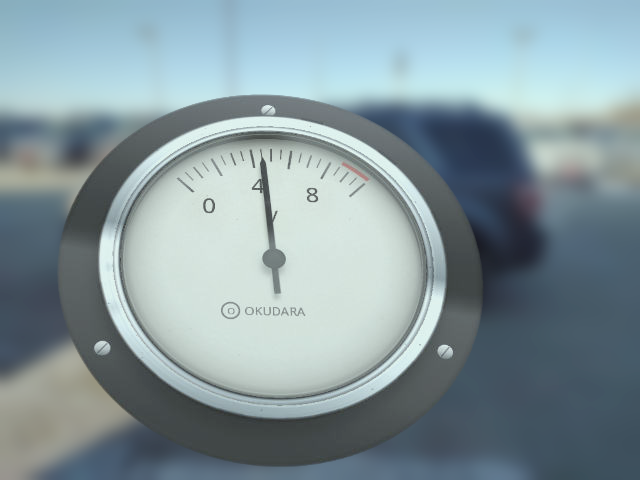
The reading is 4.5 V
